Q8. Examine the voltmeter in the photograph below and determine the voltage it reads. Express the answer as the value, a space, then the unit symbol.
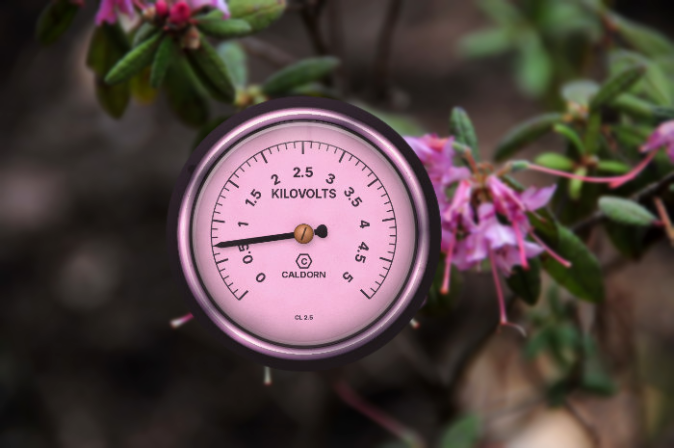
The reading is 0.7 kV
